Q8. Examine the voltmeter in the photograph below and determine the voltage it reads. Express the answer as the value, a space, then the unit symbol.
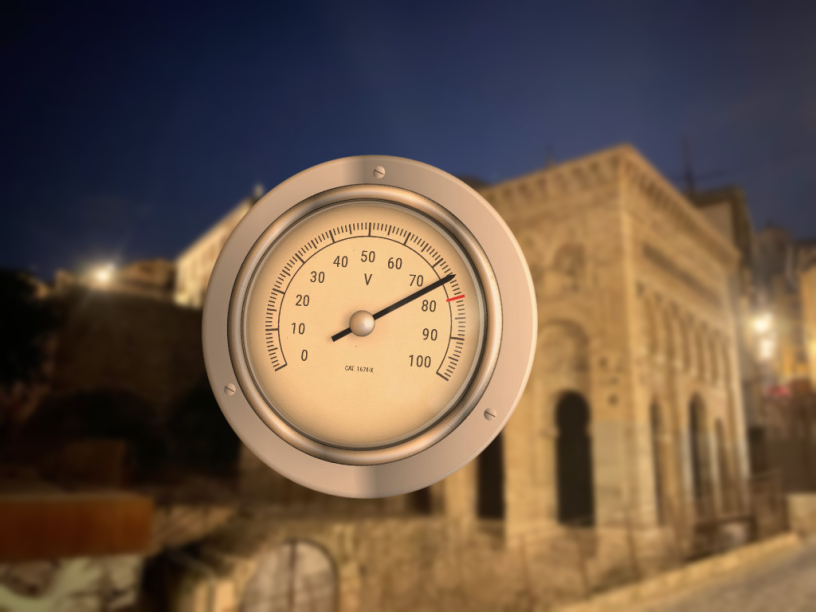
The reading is 75 V
